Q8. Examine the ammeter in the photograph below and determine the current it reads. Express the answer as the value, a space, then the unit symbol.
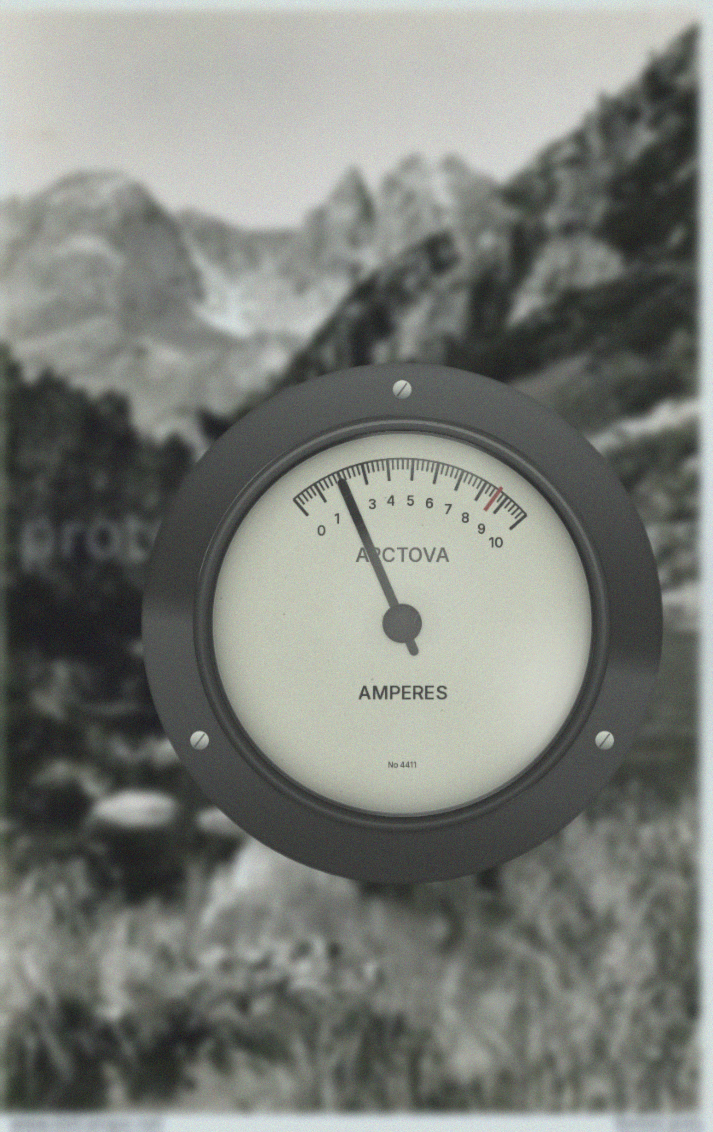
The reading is 2 A
